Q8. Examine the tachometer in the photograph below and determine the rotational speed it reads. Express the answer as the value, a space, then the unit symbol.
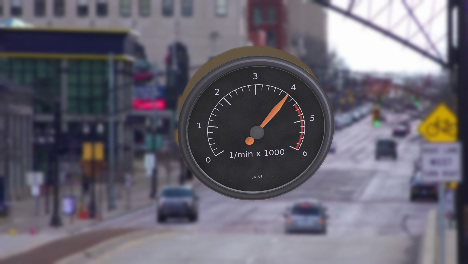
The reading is 4000 rpm
